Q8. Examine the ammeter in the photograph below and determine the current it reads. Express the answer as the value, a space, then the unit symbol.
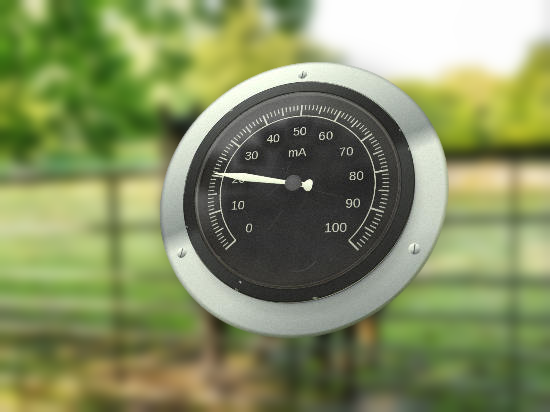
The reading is 20 mA
